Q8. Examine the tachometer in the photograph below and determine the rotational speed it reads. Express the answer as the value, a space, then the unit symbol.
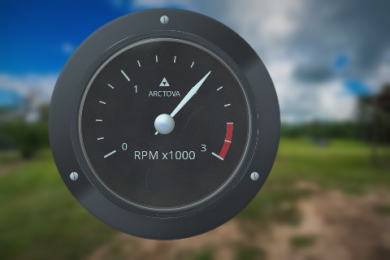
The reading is 2000 rpm
